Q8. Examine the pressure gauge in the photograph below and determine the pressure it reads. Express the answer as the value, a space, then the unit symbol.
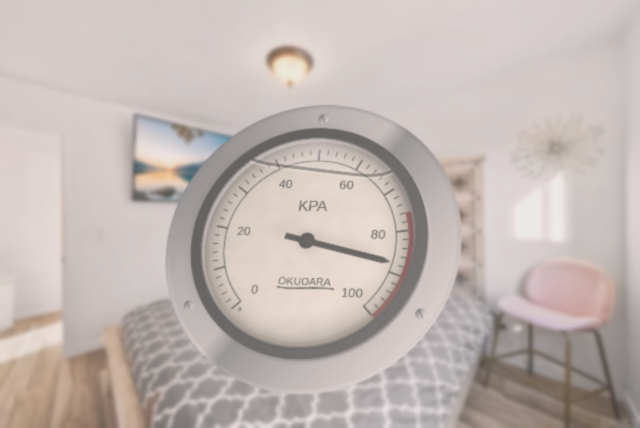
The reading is 88 kPa
